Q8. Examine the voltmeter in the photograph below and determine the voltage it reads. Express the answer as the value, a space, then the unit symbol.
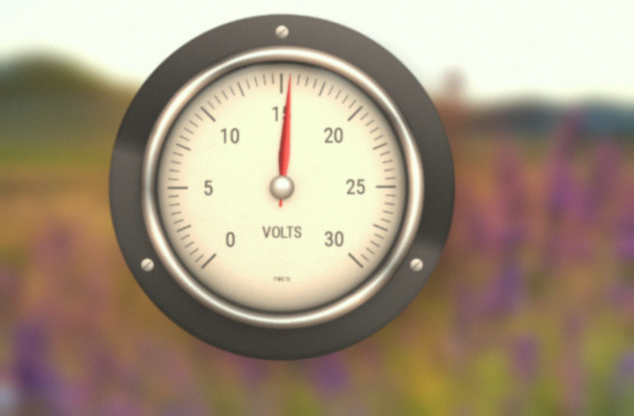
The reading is 15.5 V
